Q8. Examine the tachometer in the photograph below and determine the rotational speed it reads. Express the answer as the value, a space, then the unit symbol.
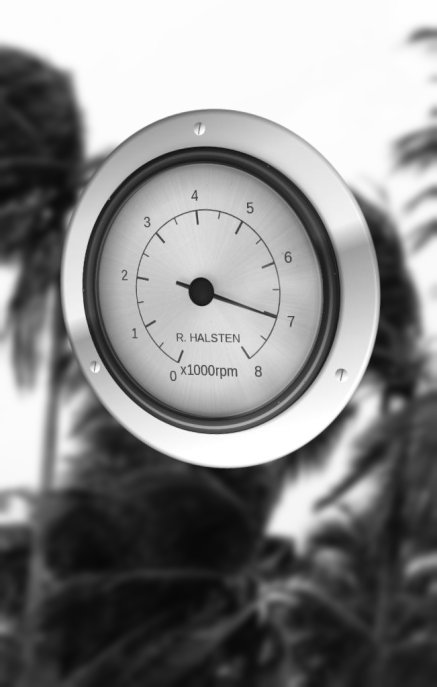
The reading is 7000 rpm
